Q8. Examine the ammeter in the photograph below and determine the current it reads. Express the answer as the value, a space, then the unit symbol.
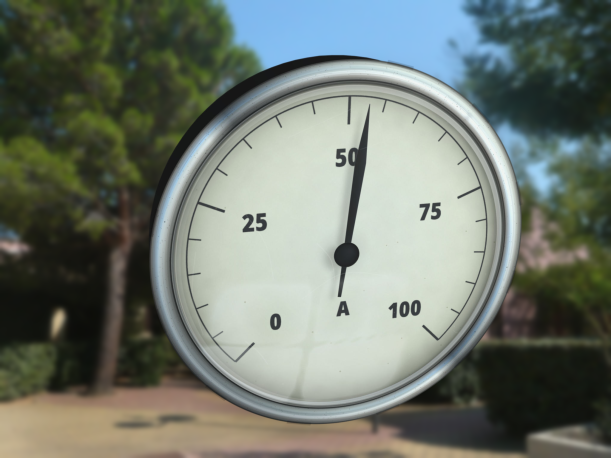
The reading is 52.5 A
